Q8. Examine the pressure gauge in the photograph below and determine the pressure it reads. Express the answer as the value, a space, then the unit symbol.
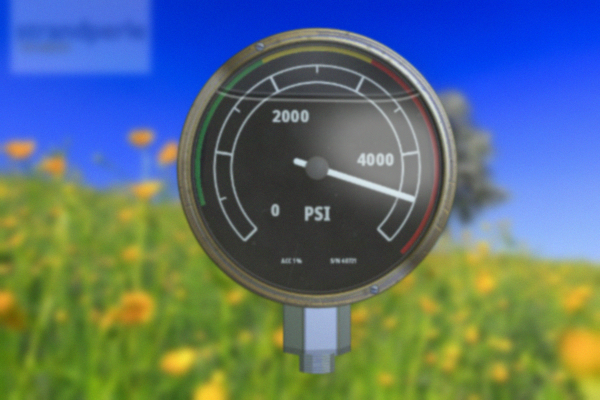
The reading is 4500 psi
